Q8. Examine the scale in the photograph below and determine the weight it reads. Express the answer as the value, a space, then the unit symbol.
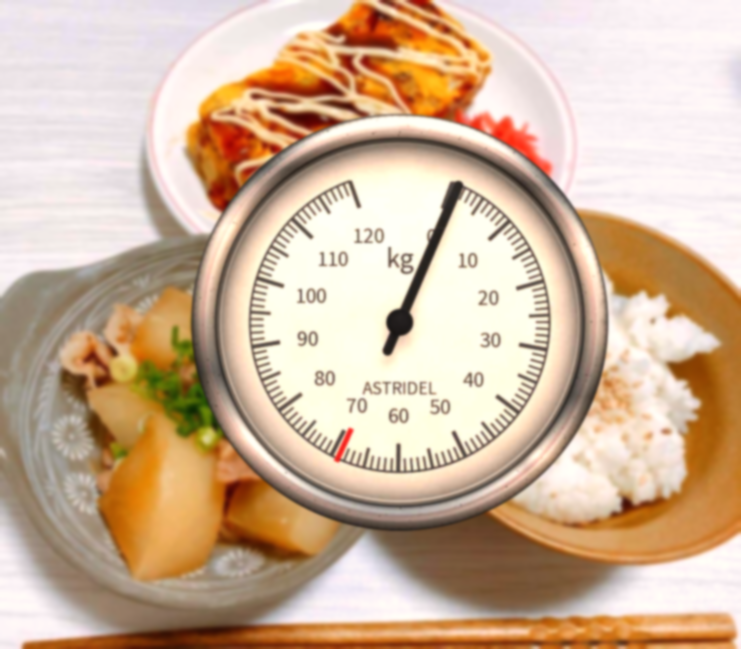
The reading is 1 kg
